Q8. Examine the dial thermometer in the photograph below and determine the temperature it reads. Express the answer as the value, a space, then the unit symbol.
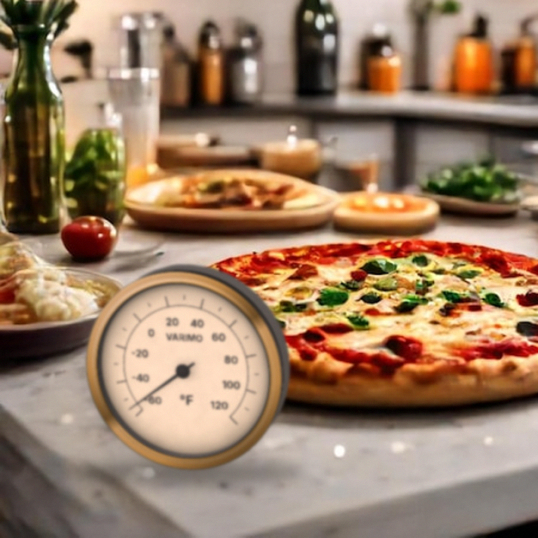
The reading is -55 °F
